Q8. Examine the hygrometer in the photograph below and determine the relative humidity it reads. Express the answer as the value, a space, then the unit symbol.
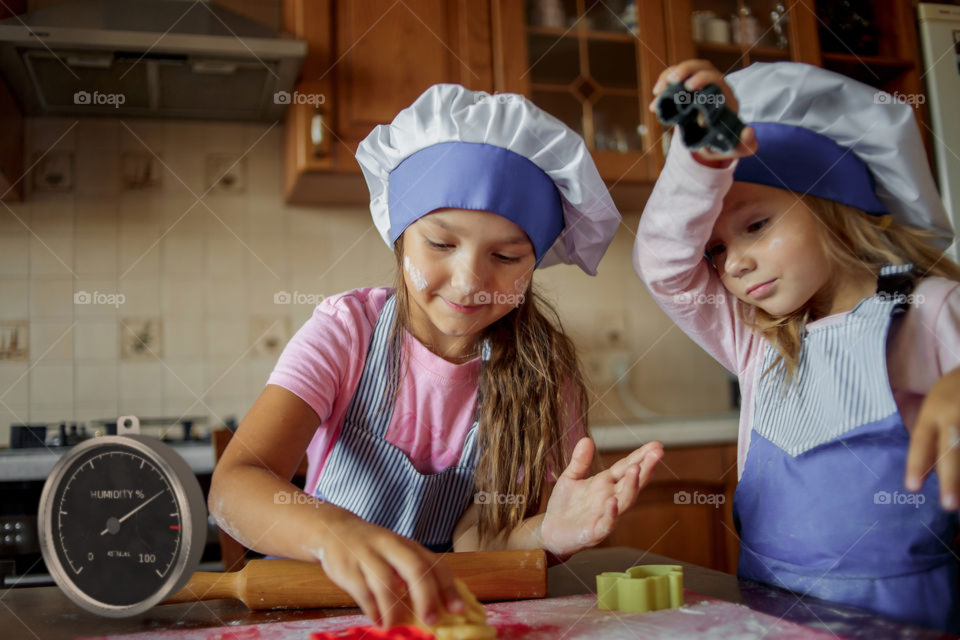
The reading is 72 %
